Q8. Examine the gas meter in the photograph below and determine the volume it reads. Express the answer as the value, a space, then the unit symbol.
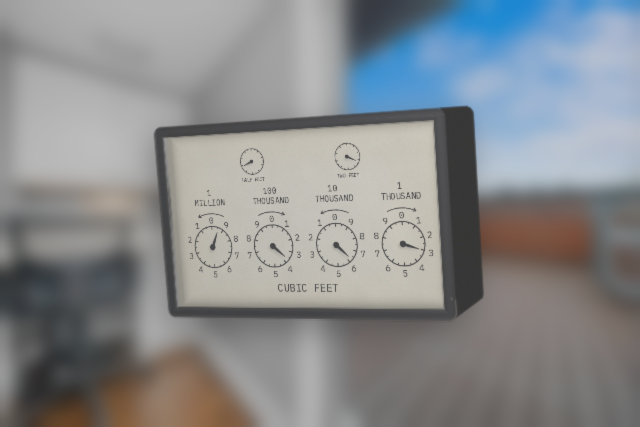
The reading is 936300 ft³
